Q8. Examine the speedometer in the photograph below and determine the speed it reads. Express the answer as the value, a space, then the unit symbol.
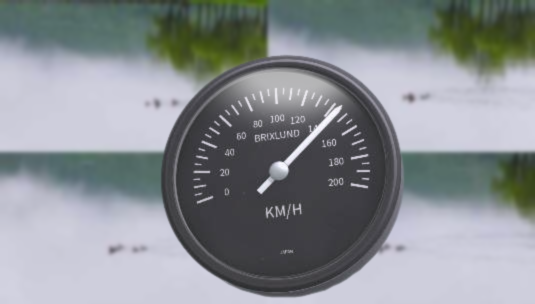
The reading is 145 km/h
